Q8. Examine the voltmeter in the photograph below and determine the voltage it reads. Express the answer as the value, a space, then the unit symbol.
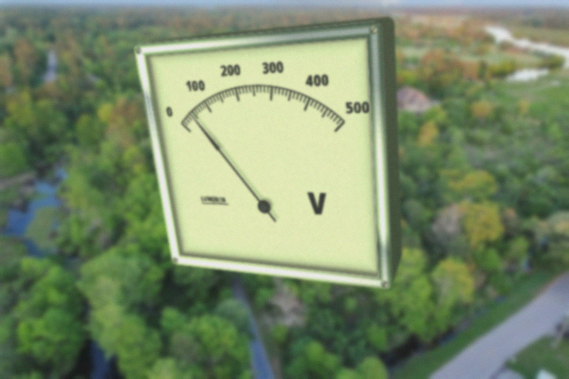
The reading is 50 V
